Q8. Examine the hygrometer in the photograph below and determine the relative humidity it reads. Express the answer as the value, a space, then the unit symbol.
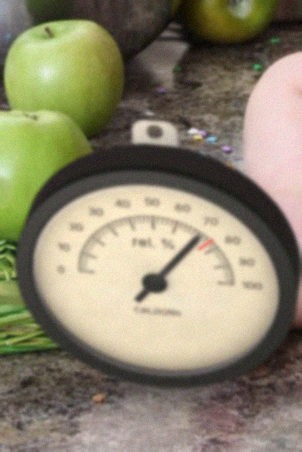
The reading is 70 %
